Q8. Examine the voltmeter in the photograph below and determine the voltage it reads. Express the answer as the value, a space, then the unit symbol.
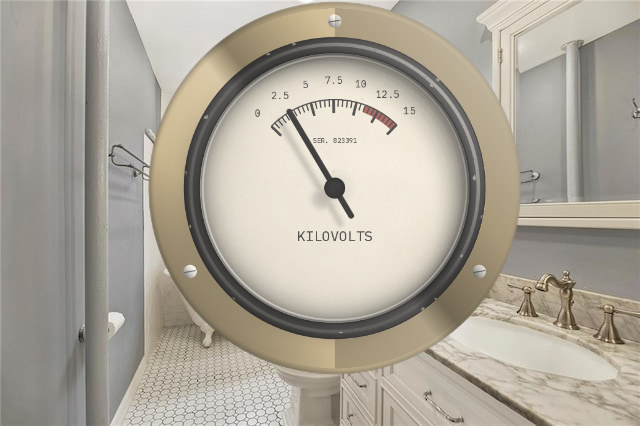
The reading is 2.5 kV
